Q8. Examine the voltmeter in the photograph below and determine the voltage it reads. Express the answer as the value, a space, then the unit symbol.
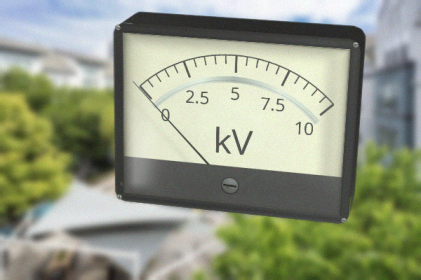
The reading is 0 kV
